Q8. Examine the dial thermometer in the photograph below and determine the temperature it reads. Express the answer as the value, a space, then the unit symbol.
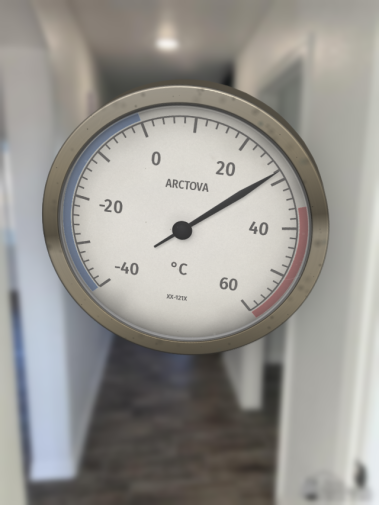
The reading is 28 °C
